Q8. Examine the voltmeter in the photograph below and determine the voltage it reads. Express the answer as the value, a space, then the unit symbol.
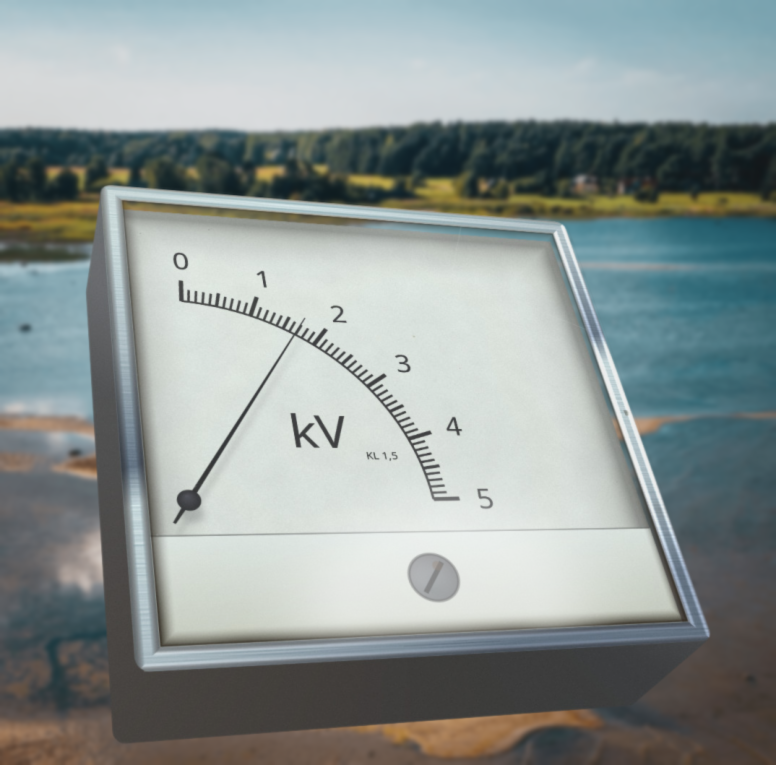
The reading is 1.7 kV
